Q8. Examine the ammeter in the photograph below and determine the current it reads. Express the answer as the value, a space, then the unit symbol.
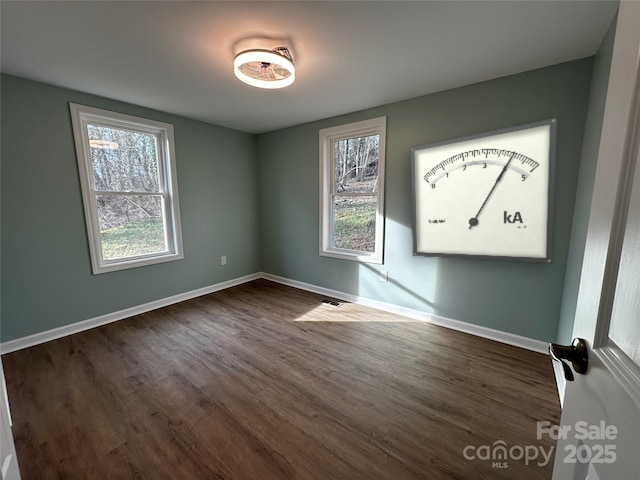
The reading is 4 kA
